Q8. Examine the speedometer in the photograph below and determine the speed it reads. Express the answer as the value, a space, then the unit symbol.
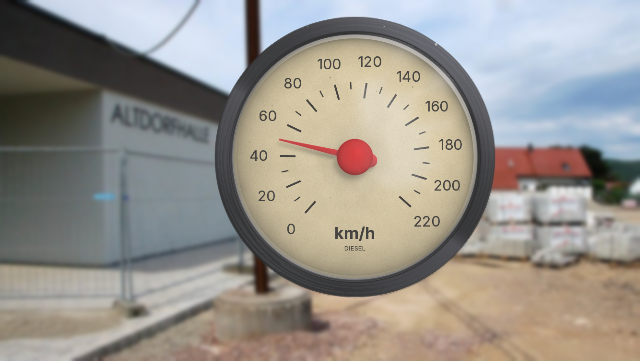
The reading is 50 km/h
